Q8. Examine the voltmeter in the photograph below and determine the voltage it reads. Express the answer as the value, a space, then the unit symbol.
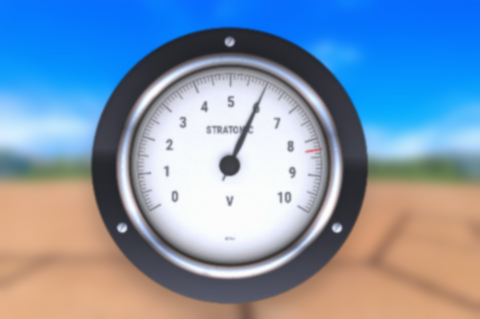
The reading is 6 V
